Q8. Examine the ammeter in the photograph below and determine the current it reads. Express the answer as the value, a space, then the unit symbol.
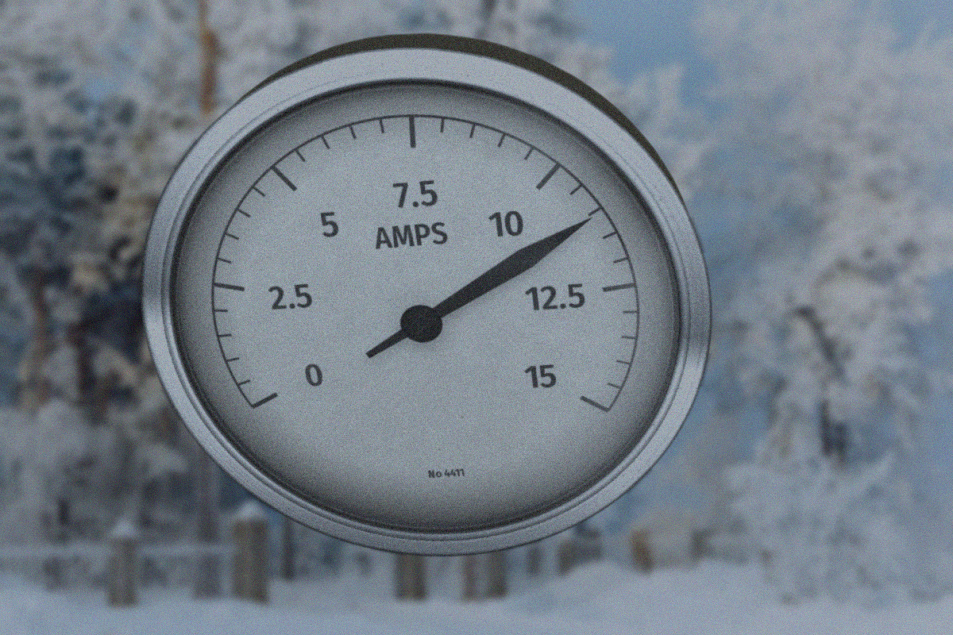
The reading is 11 A
